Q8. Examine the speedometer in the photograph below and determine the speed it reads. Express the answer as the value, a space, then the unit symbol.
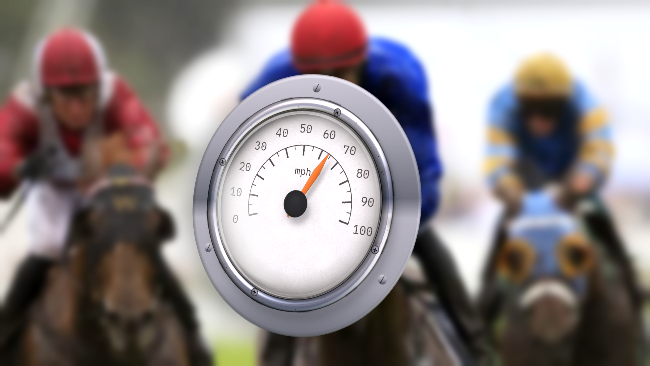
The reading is 65 mph
